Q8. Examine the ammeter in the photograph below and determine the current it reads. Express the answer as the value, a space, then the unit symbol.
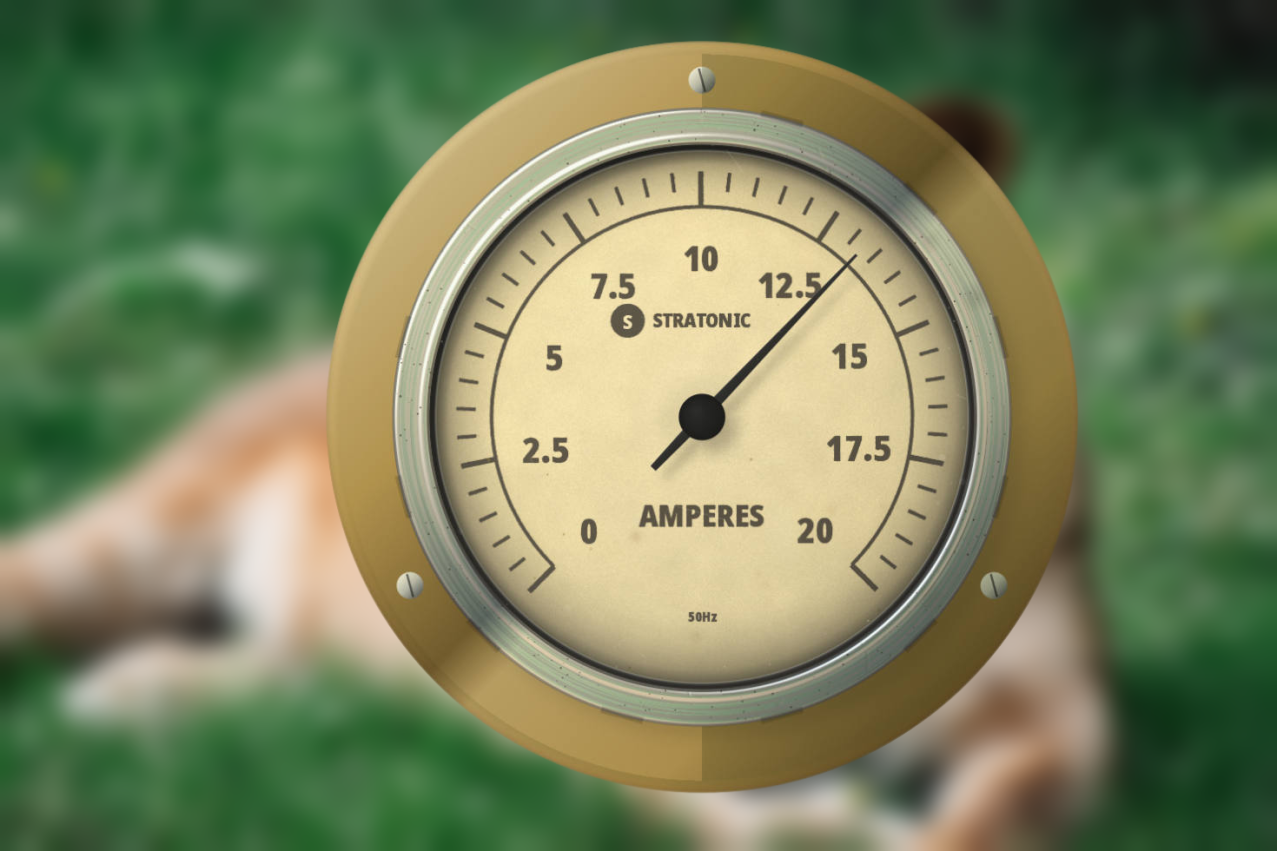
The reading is 13.25 A
